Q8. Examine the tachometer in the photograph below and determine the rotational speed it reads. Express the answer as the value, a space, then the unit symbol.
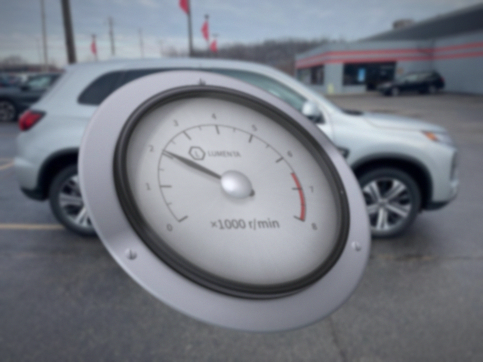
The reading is 2000 rpm
